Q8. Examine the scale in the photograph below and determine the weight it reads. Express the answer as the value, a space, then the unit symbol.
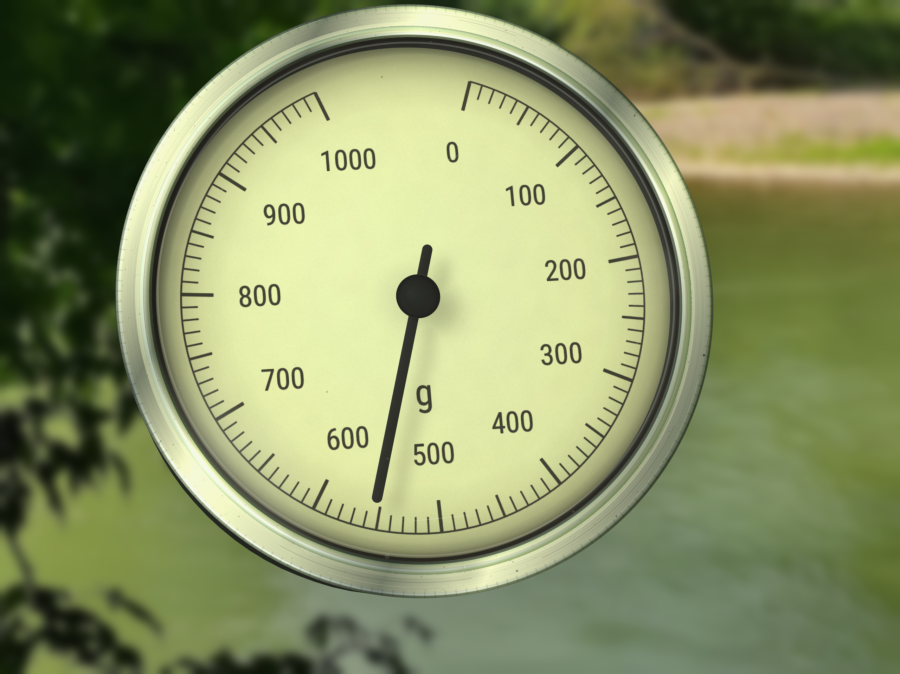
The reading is 555 g
